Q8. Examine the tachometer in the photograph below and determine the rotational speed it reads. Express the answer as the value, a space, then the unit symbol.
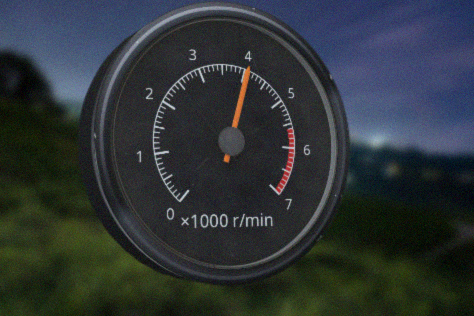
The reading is 4000 rpm
